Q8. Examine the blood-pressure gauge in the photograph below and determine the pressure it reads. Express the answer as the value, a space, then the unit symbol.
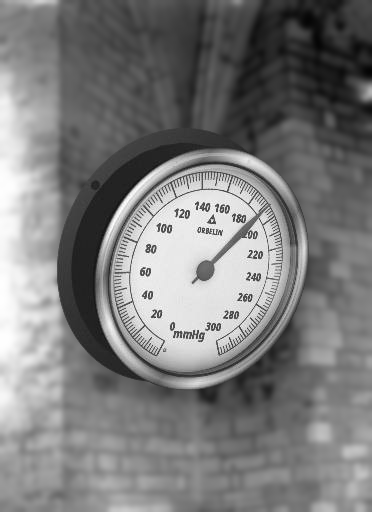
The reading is 190 mmHg
